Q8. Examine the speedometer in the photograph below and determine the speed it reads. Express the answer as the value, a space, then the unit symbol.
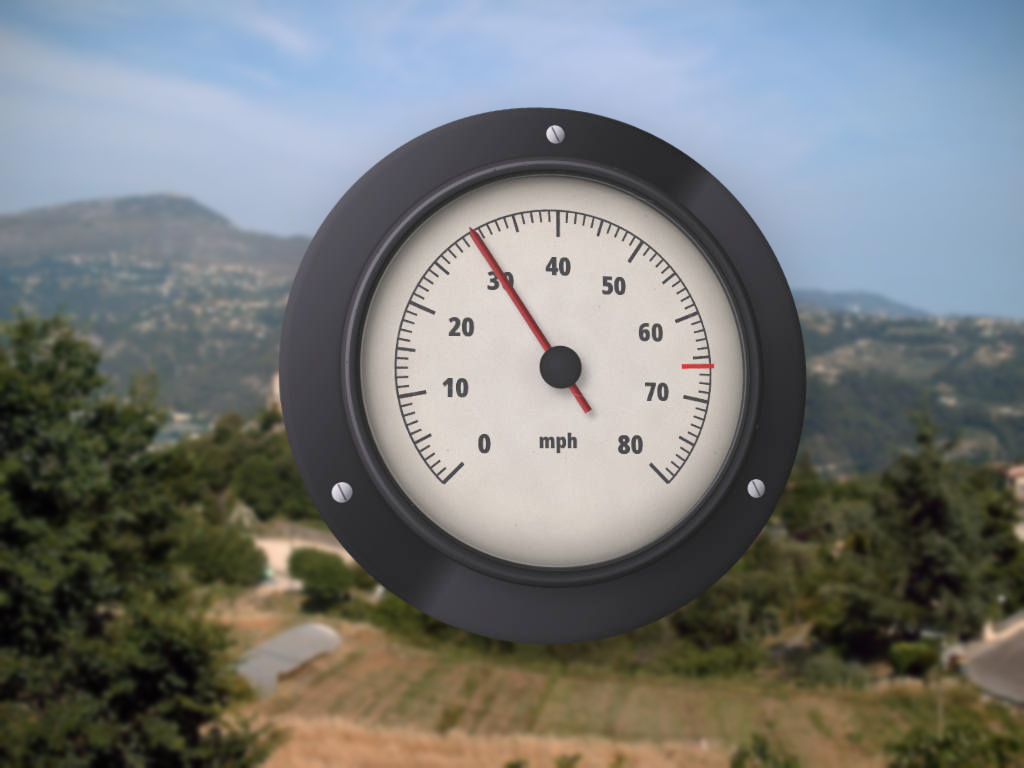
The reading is 30 mph
